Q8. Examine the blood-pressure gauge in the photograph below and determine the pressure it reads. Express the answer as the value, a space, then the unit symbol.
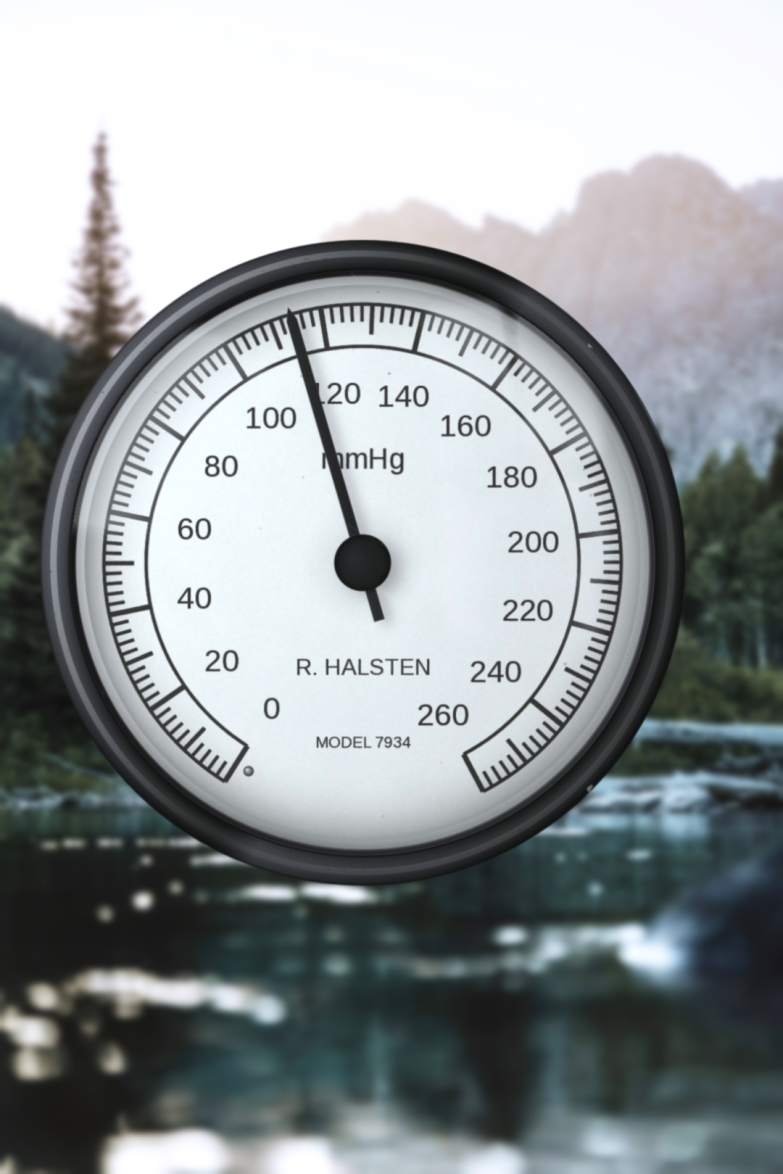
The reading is 114 mmHg
